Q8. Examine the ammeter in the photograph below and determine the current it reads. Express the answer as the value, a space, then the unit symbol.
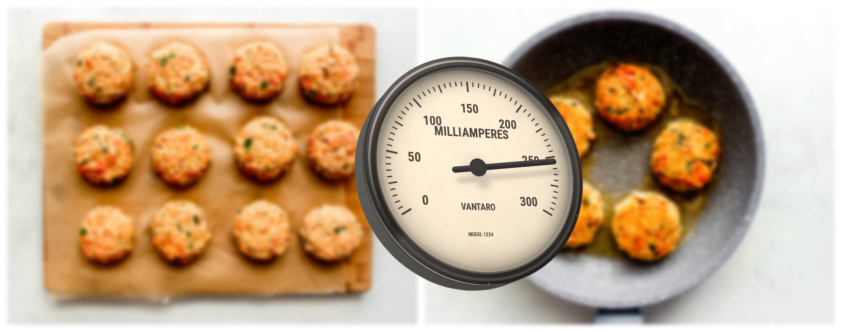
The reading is 255 mA
